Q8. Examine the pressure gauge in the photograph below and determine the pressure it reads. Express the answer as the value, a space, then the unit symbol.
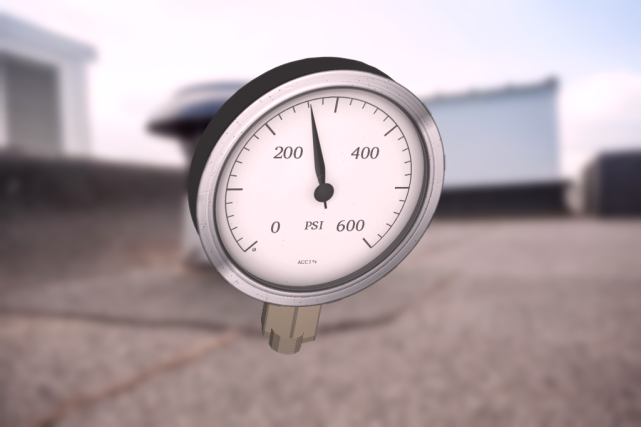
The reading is 260 psi
